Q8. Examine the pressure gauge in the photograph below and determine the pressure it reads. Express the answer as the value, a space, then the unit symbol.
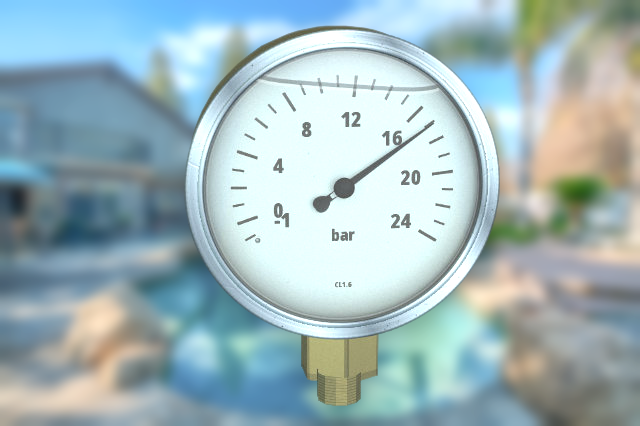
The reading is 17 bar
